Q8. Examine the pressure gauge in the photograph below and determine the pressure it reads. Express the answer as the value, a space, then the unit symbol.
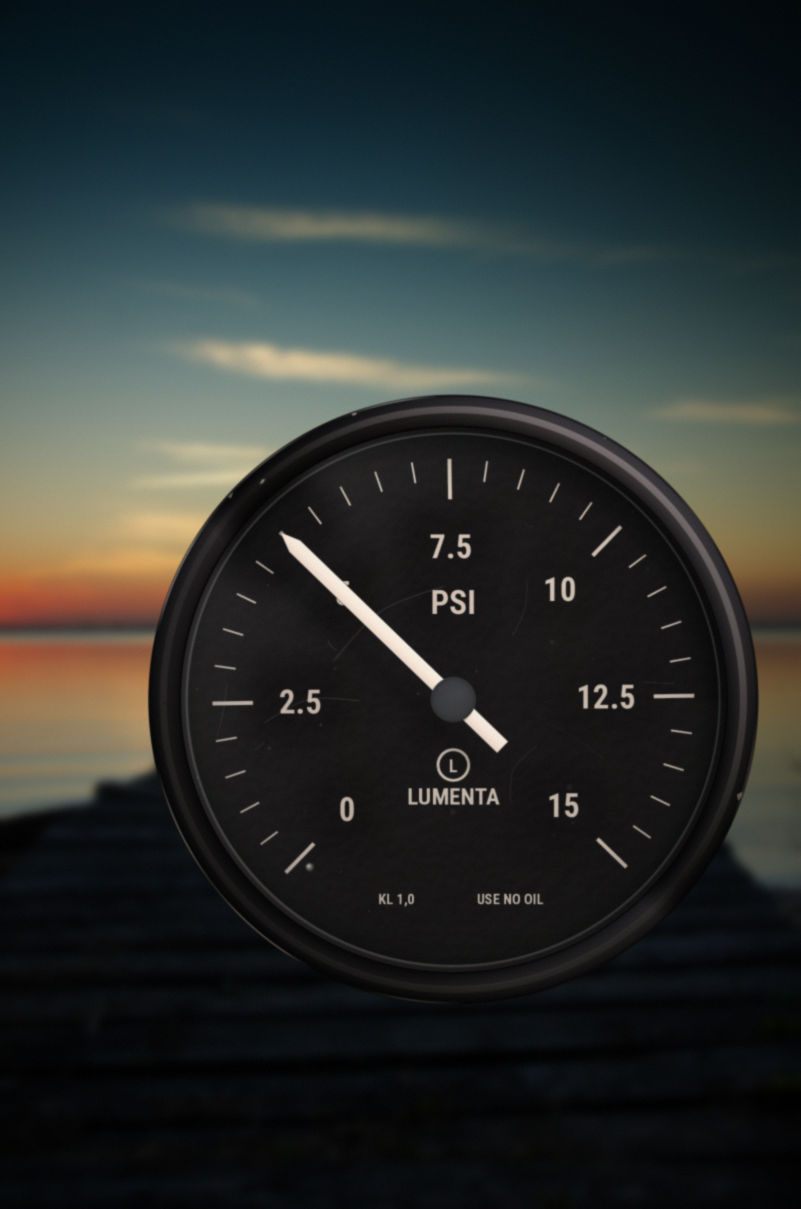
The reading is 5 psi
